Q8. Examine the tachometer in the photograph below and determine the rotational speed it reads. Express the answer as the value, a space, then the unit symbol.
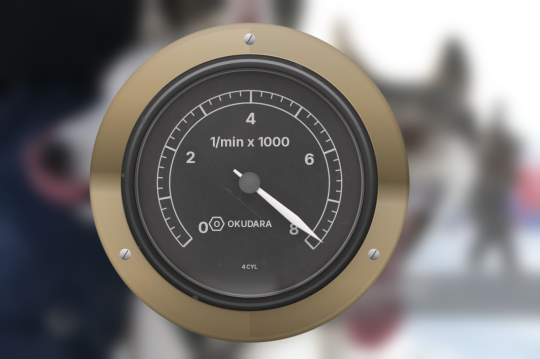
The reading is 7800 rpm
